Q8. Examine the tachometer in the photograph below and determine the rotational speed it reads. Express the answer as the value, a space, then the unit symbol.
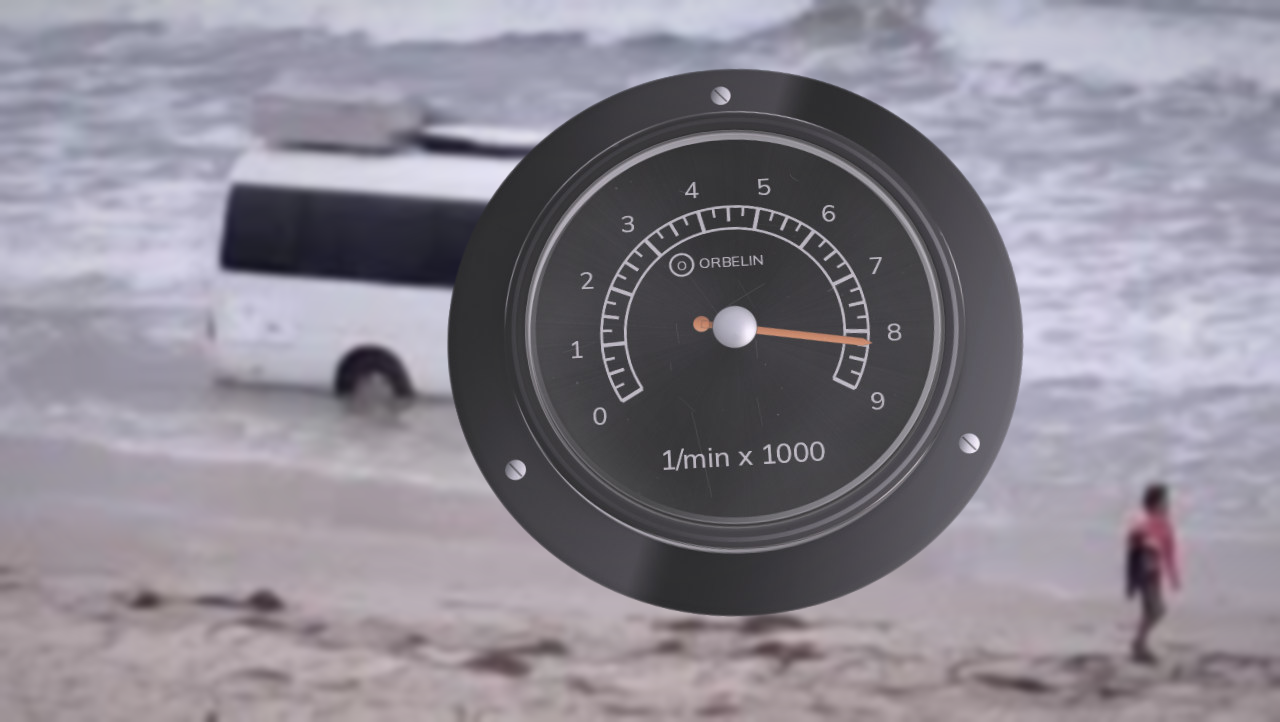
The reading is 8250 rpm
